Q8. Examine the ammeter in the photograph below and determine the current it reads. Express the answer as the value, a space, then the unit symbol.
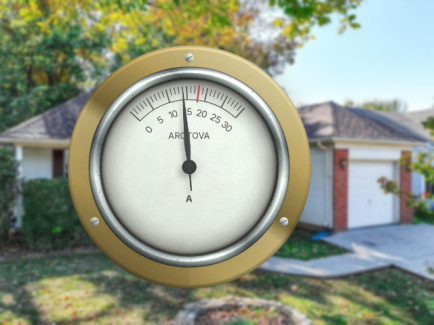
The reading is 14 A
